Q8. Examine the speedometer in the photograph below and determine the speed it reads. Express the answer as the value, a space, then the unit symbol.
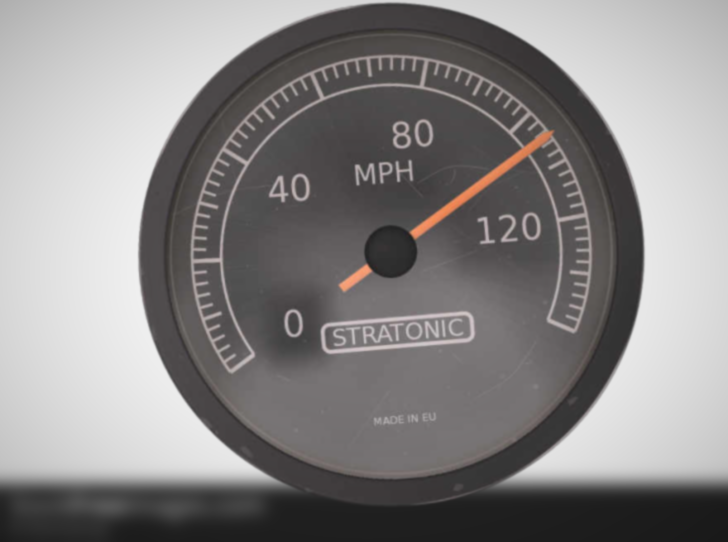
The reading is 105 mph
